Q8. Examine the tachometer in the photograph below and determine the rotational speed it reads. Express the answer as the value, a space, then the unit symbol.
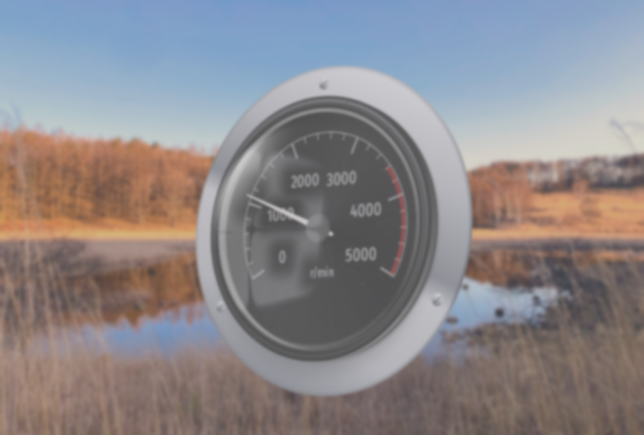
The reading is 1100 rpm
